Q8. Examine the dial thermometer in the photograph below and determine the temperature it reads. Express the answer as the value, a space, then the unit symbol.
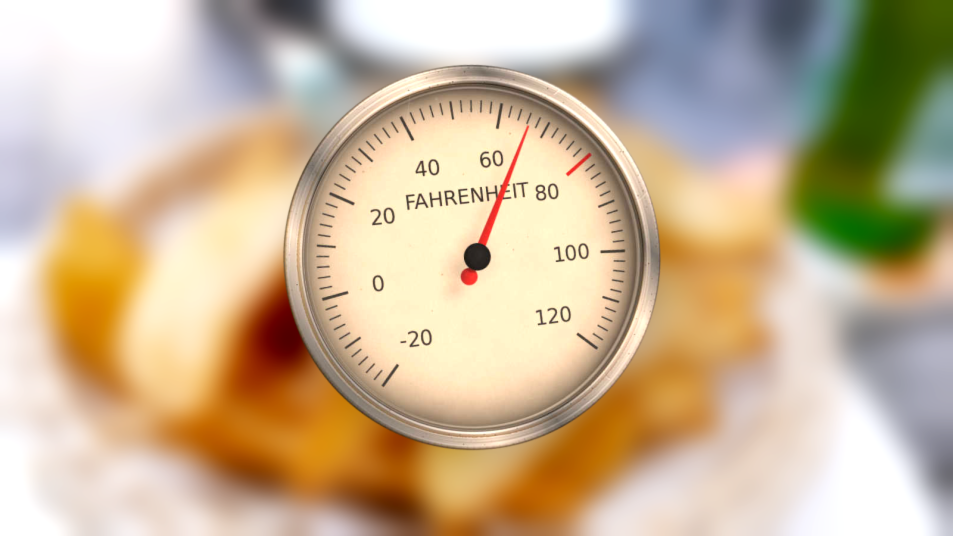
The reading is 66 °F
